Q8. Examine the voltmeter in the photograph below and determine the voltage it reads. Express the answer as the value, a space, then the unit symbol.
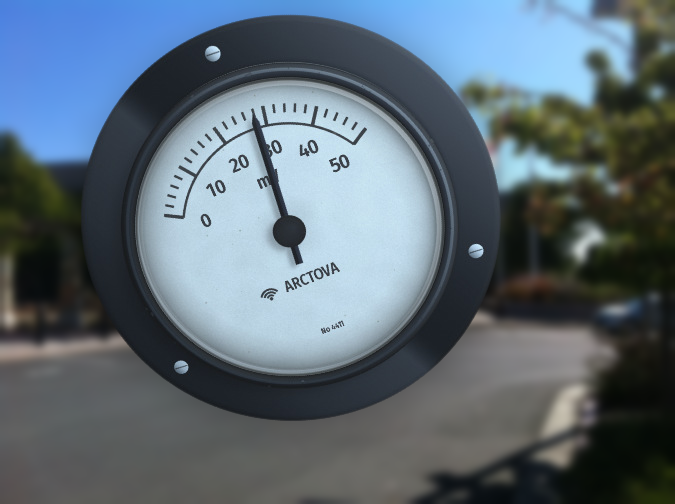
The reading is 28 mV
